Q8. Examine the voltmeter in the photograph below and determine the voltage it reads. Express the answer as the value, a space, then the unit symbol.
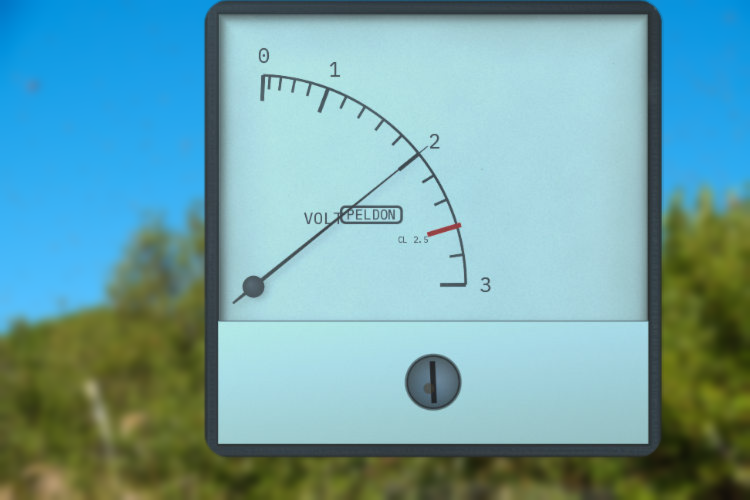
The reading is 2 V
